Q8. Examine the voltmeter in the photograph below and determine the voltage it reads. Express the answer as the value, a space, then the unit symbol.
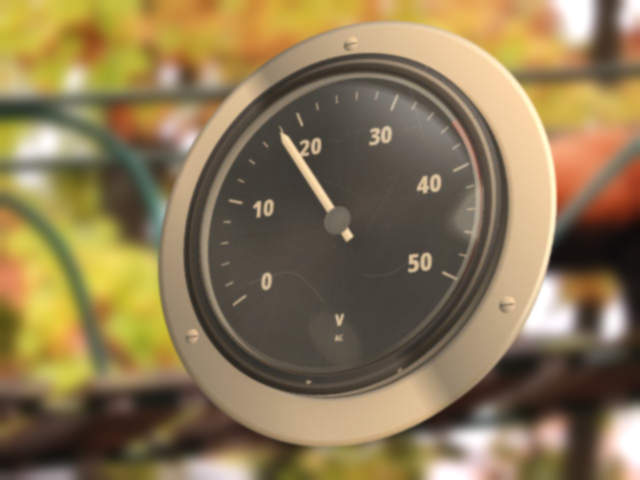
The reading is 18 V
